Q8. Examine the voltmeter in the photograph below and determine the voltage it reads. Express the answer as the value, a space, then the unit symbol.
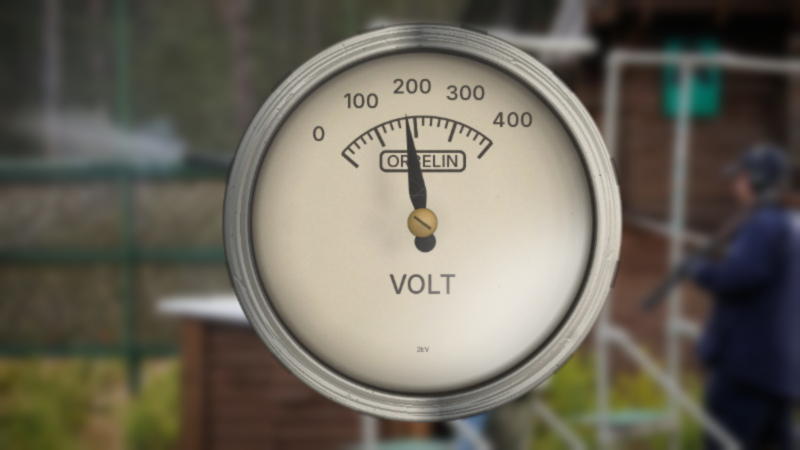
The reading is 180 V
